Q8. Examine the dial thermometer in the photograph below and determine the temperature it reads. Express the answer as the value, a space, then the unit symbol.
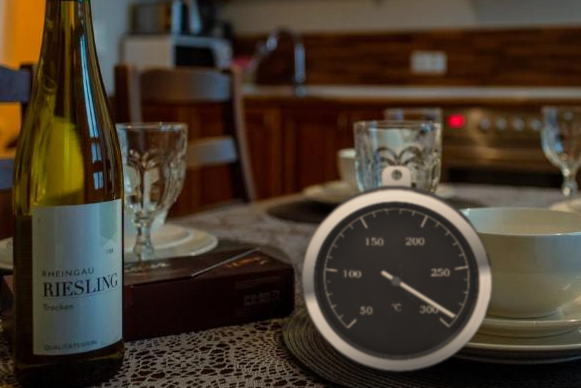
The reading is 290 °C
